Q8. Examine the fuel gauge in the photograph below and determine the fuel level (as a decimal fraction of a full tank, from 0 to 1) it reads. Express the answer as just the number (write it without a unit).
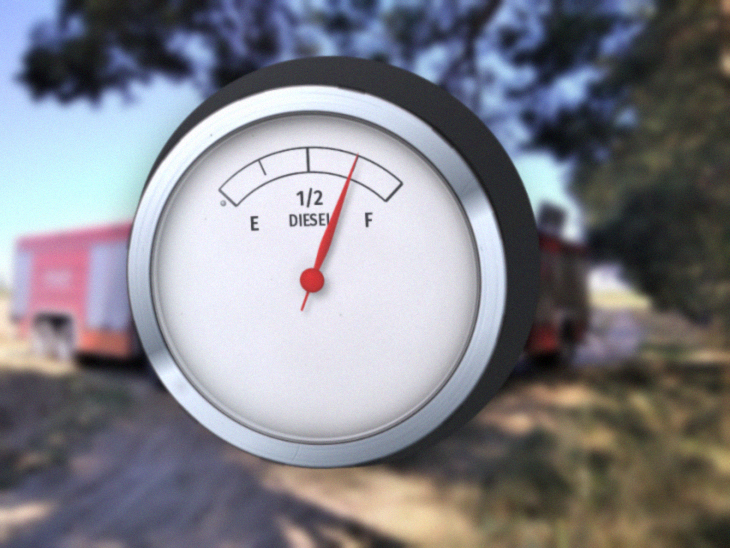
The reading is 0.75
